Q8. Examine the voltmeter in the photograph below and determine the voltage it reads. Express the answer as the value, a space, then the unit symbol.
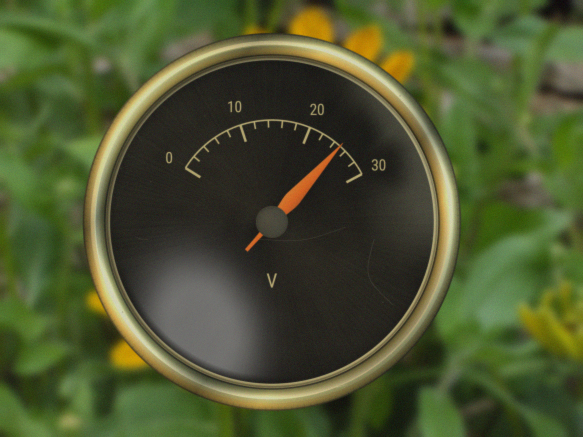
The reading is 25 V
